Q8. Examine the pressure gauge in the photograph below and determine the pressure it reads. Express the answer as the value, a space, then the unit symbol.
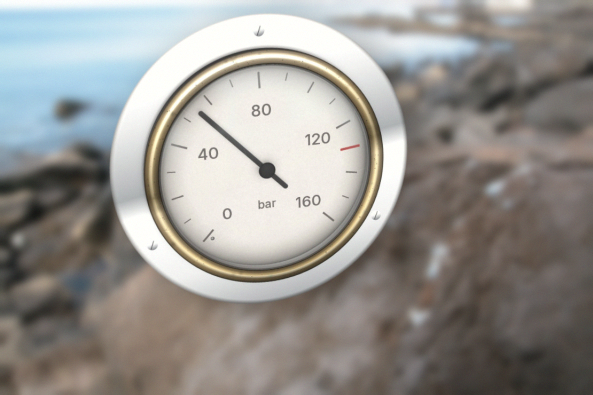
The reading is 55 bar
